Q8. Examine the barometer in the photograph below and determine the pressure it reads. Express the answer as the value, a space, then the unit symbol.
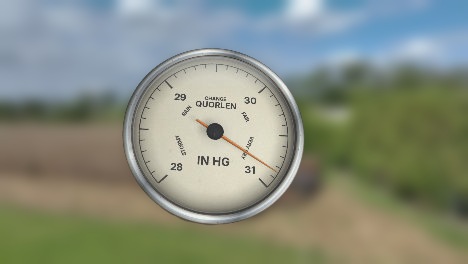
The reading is 30.85 inHg
